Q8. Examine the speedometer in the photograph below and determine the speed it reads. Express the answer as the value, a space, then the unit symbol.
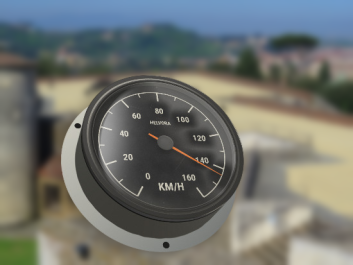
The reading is 145 km/h
